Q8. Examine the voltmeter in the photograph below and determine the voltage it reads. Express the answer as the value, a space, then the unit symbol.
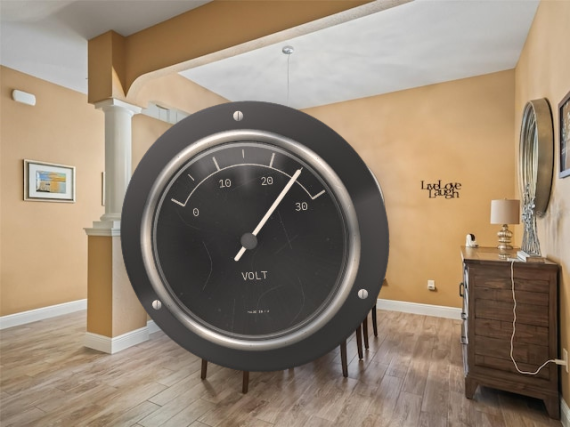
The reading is 25 V
